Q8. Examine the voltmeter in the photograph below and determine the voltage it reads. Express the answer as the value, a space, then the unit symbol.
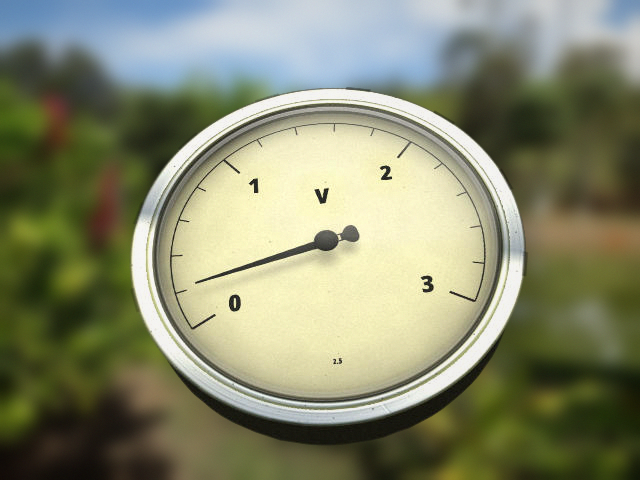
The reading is 0.2 V
